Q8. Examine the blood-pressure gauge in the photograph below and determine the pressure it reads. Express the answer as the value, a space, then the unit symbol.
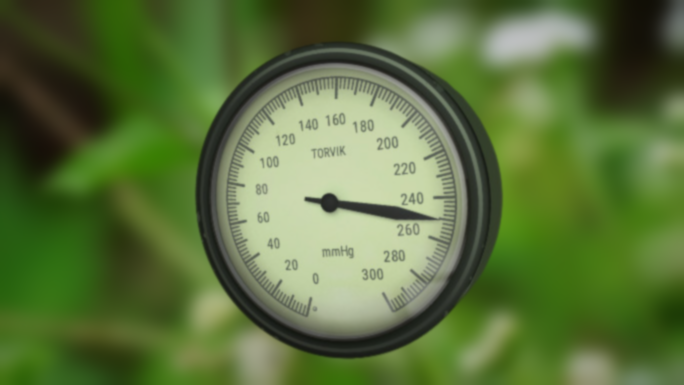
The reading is 250 mmHg
